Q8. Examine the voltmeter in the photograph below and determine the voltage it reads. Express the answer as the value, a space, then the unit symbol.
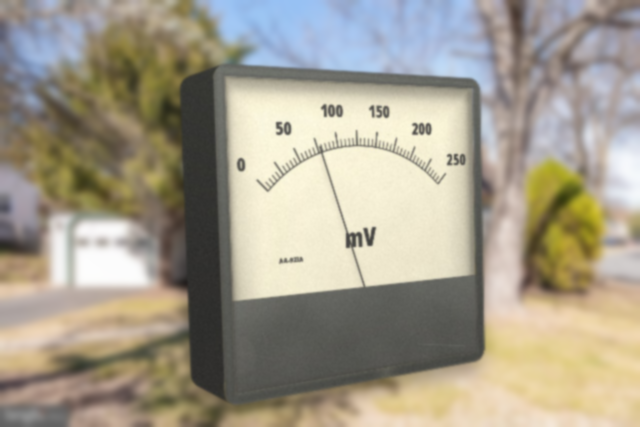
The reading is 75 mV
